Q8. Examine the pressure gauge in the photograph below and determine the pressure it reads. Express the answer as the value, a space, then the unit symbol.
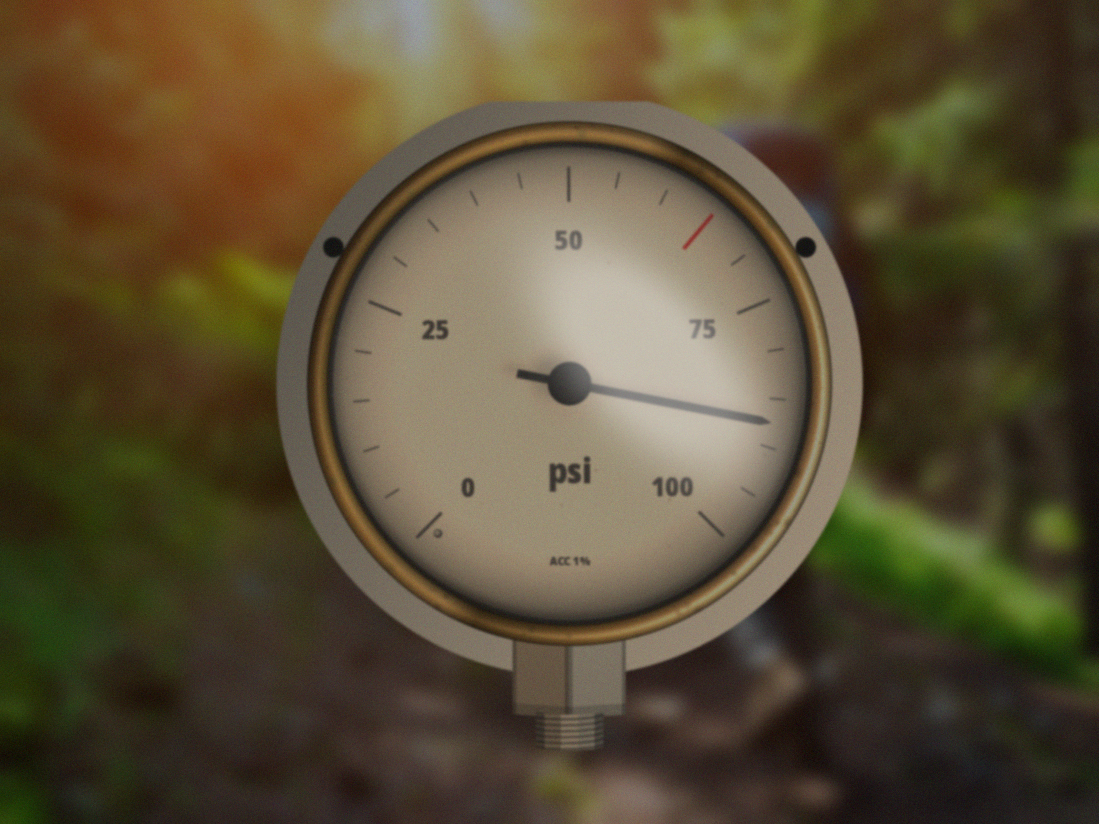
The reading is 87.5 psi
